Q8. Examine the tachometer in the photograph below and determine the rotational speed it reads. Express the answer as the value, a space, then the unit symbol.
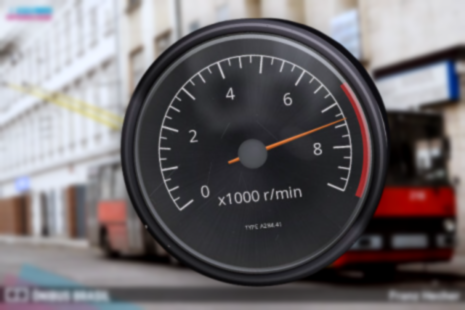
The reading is 7375 rpm
